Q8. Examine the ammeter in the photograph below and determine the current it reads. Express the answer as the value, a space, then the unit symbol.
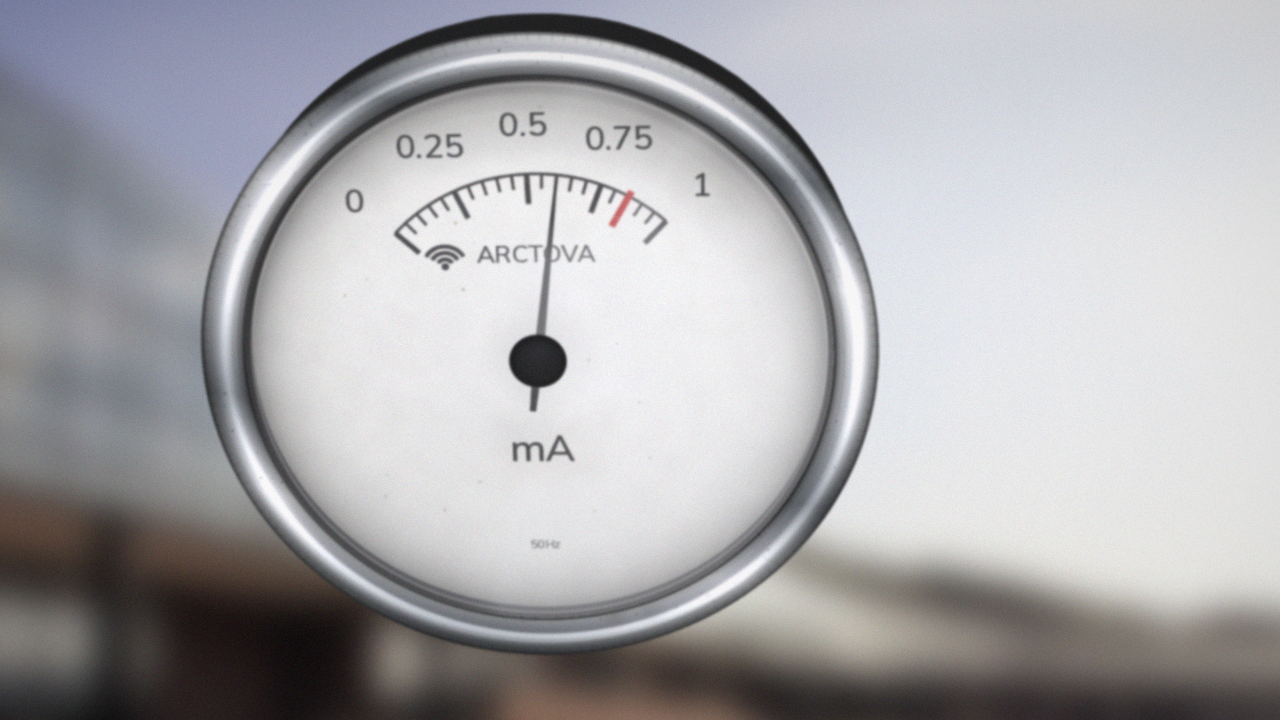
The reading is 0.6 mA
